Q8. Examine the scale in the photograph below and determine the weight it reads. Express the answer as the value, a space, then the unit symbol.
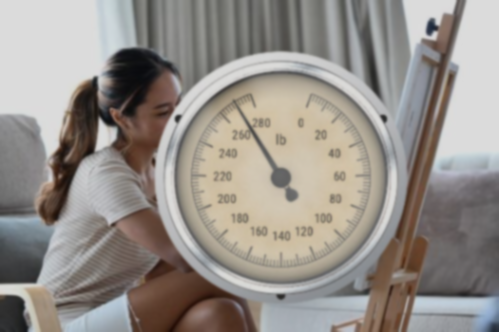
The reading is 270 lb
